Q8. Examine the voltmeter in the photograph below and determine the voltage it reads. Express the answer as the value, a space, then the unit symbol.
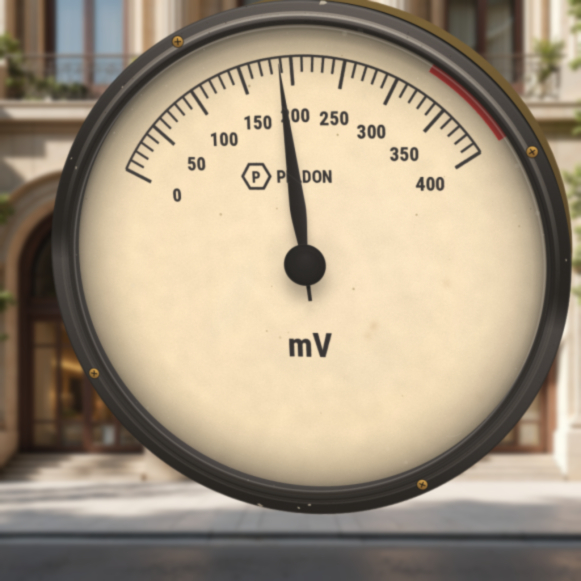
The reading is 190 mV
